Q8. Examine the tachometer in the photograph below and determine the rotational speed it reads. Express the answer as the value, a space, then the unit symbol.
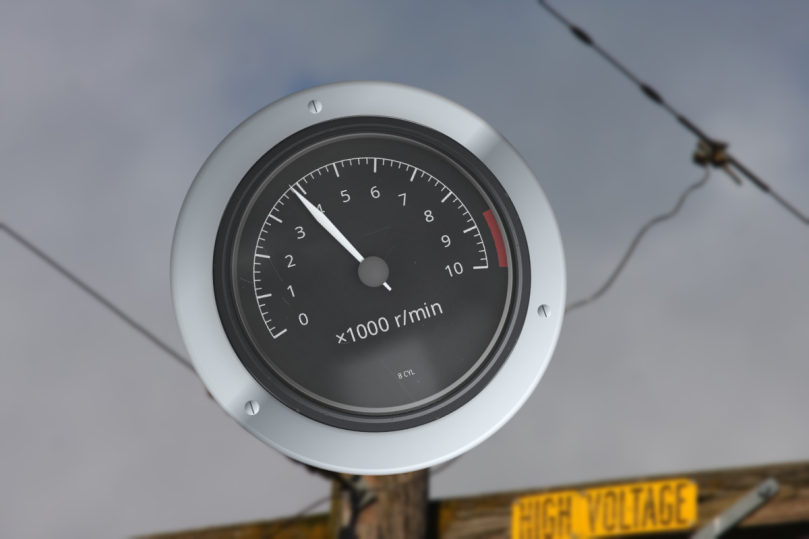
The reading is 3800 rpm
